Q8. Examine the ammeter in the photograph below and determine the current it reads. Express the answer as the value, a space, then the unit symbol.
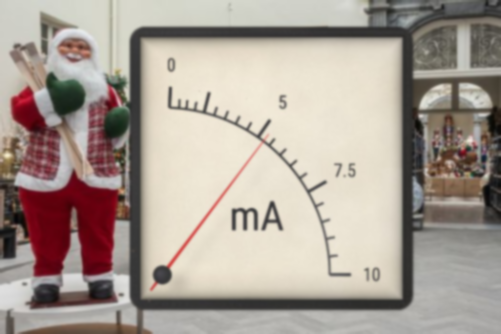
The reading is 5.25 mA
